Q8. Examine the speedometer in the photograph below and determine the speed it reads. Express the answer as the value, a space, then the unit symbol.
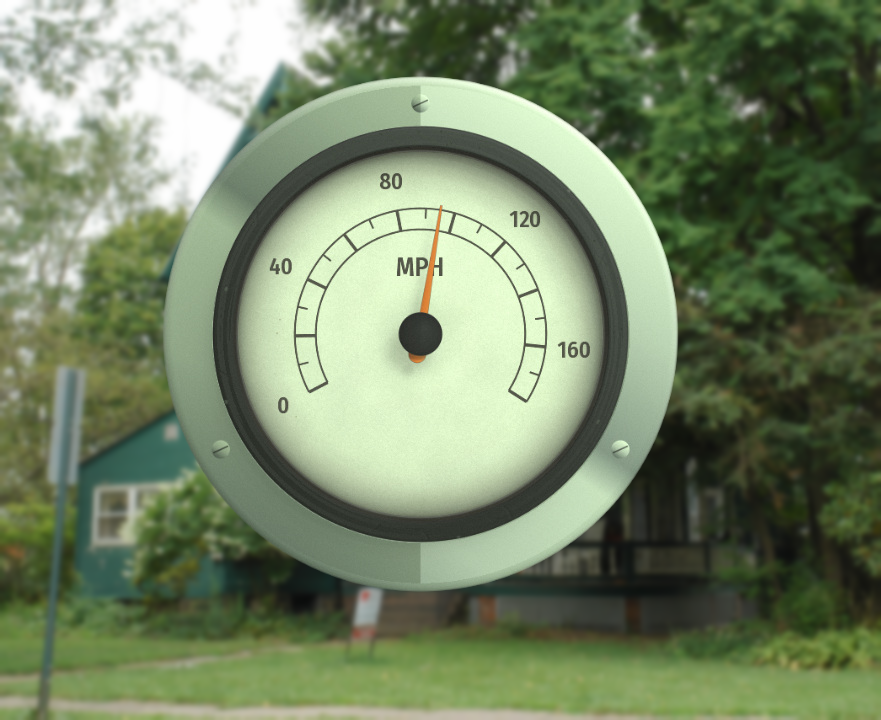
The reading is 95 mph
